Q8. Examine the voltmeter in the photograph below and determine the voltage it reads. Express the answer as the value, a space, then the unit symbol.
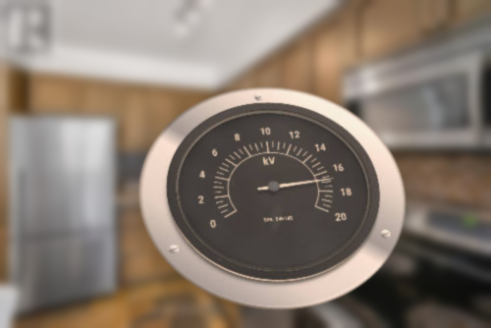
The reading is 17 kV
